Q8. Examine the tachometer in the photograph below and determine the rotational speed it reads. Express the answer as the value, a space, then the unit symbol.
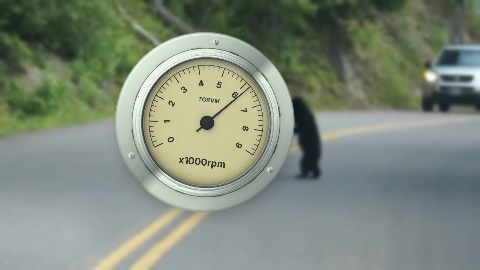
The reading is 6200 rpm
